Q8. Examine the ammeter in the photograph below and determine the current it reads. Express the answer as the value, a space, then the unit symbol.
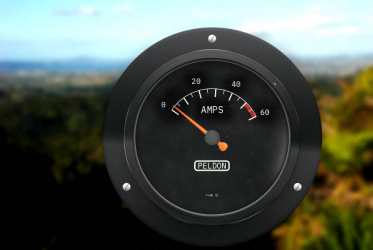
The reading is 2.5 A
